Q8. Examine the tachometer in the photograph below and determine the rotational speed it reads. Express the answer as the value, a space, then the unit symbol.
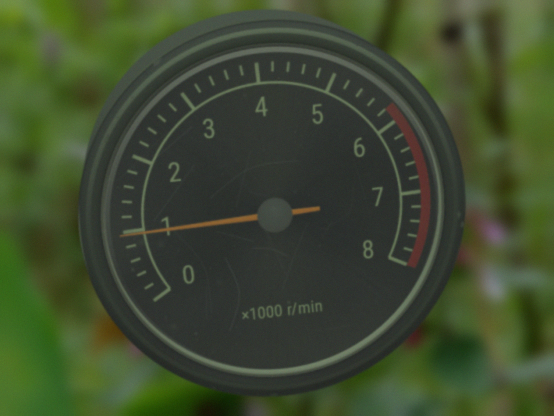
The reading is 1000 rpm
